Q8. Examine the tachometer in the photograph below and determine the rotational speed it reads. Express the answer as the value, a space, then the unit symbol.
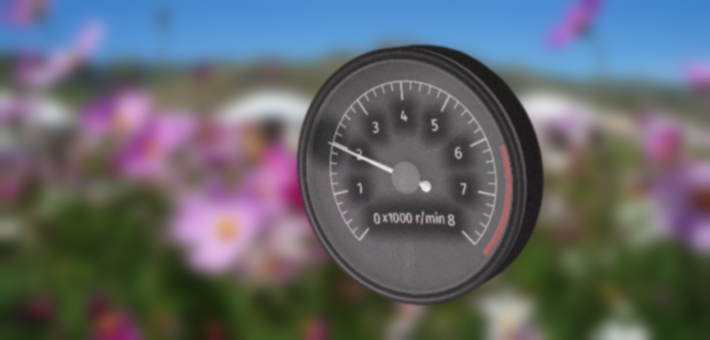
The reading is 2000 rpm
